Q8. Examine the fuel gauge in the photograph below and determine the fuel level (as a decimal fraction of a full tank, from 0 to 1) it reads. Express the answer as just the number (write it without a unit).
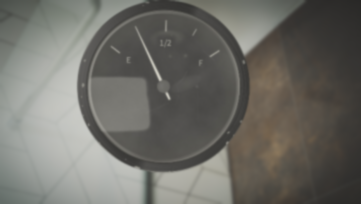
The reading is 0.25
